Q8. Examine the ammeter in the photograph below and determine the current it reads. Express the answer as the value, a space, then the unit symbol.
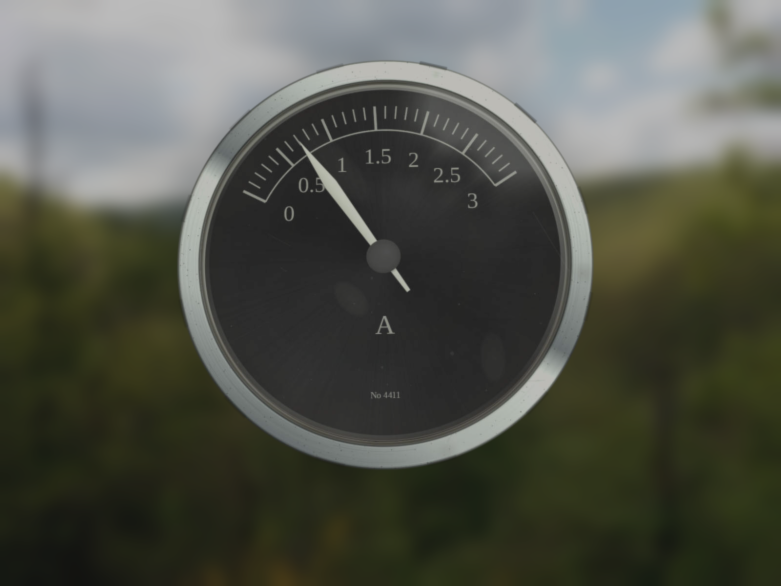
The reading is 0.7 A
